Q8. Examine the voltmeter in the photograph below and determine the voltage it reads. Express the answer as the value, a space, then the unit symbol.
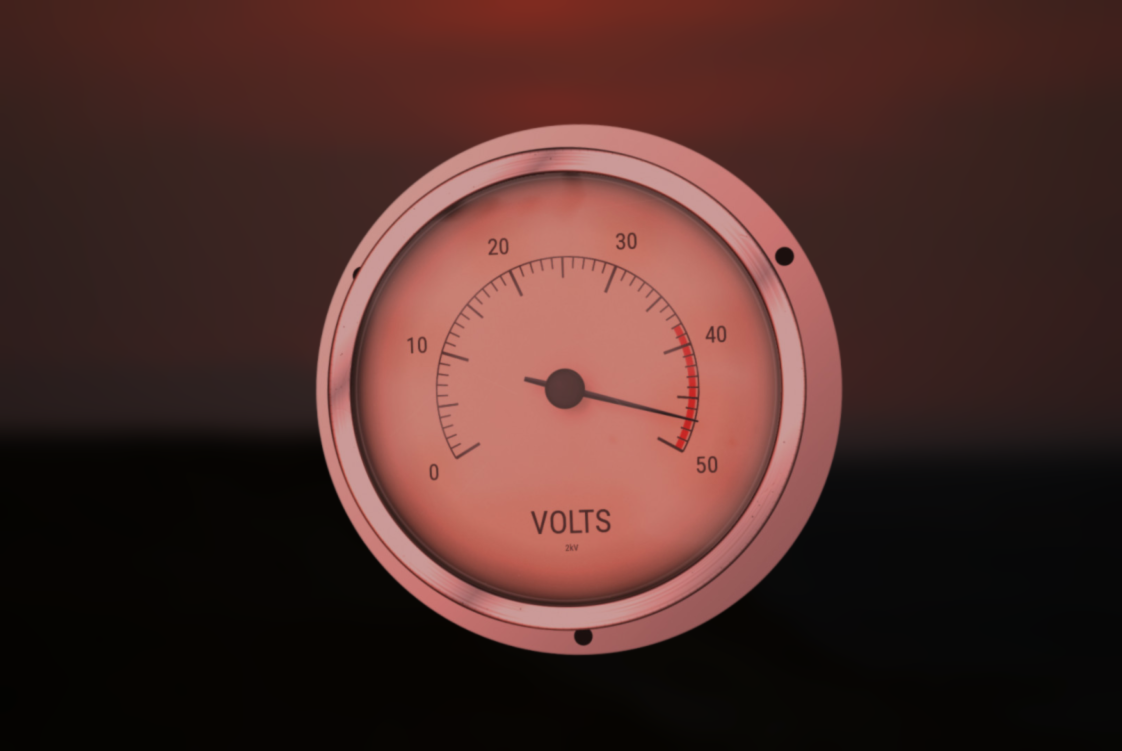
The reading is 47 V
